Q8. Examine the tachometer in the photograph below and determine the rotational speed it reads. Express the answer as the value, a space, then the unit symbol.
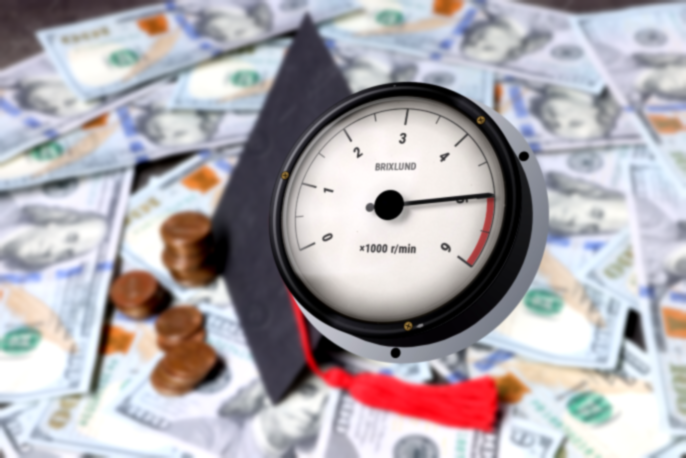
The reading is 5000 rpm
